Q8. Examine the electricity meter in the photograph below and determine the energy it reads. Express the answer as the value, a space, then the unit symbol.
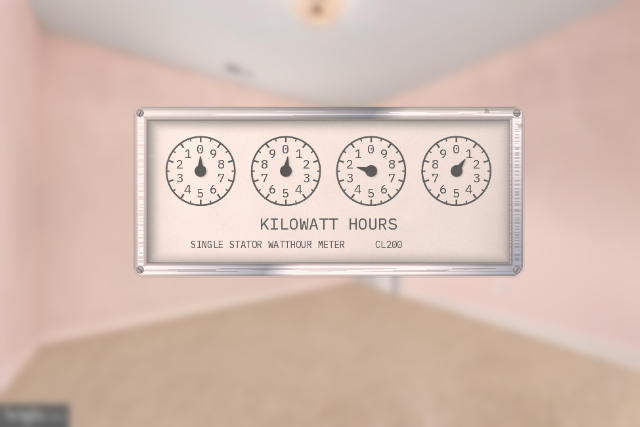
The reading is 21 kWh
